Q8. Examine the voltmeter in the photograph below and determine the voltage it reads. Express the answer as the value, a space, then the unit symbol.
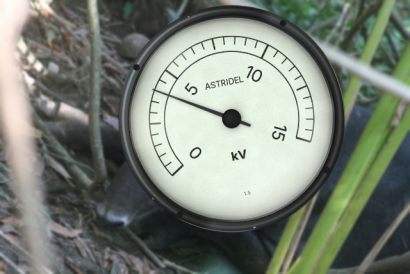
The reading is 4 kV
